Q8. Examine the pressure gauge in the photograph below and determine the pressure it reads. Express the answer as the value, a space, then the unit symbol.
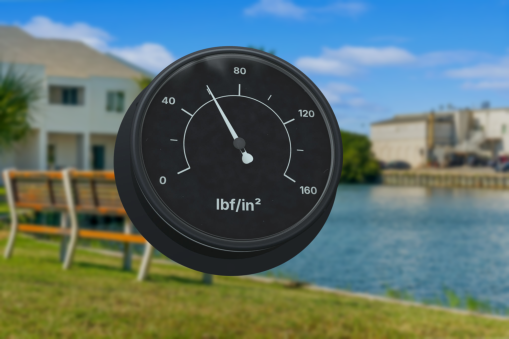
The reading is 60 psi
